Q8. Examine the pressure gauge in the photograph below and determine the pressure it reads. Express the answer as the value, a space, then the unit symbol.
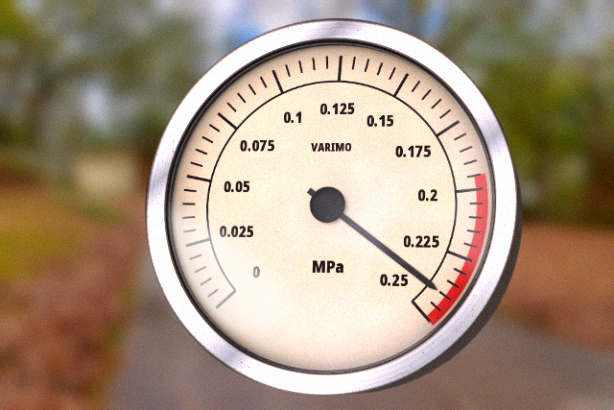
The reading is 0.24 MPa
